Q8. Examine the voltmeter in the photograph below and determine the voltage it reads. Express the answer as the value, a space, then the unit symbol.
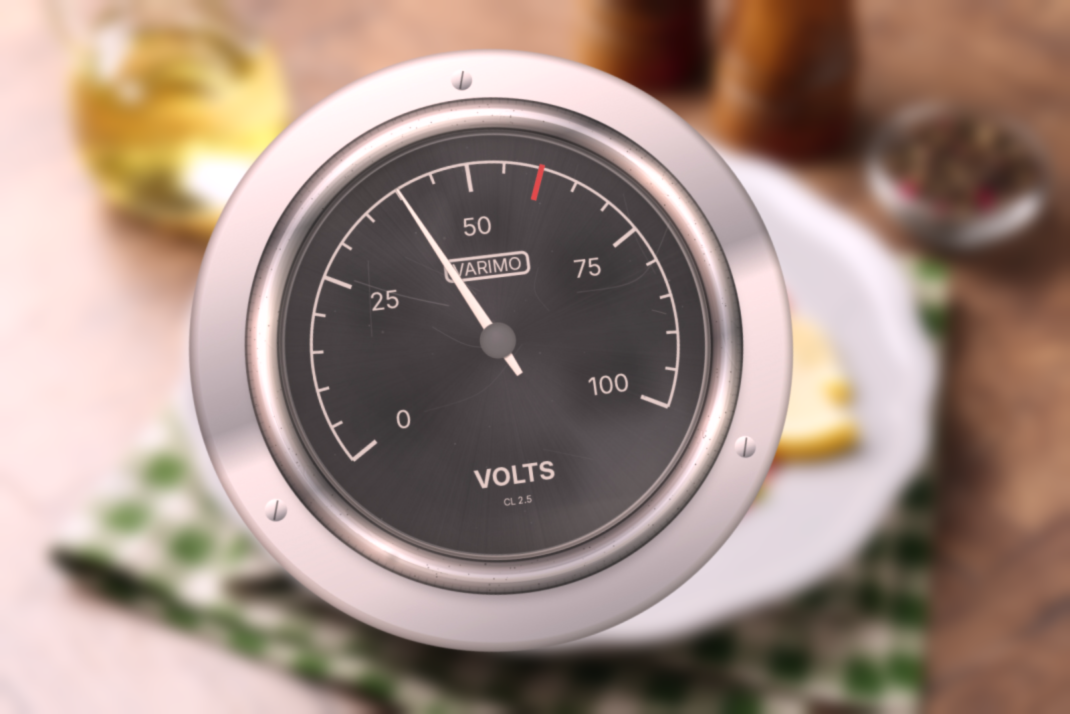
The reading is 40 V
